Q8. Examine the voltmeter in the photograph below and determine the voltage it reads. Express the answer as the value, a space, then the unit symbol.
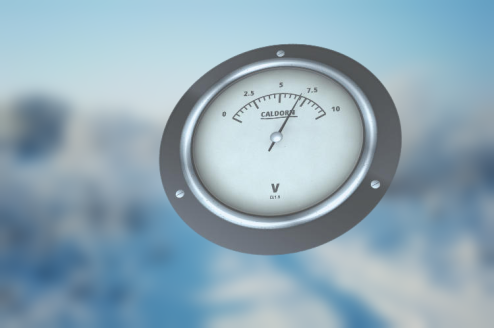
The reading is 7 V
